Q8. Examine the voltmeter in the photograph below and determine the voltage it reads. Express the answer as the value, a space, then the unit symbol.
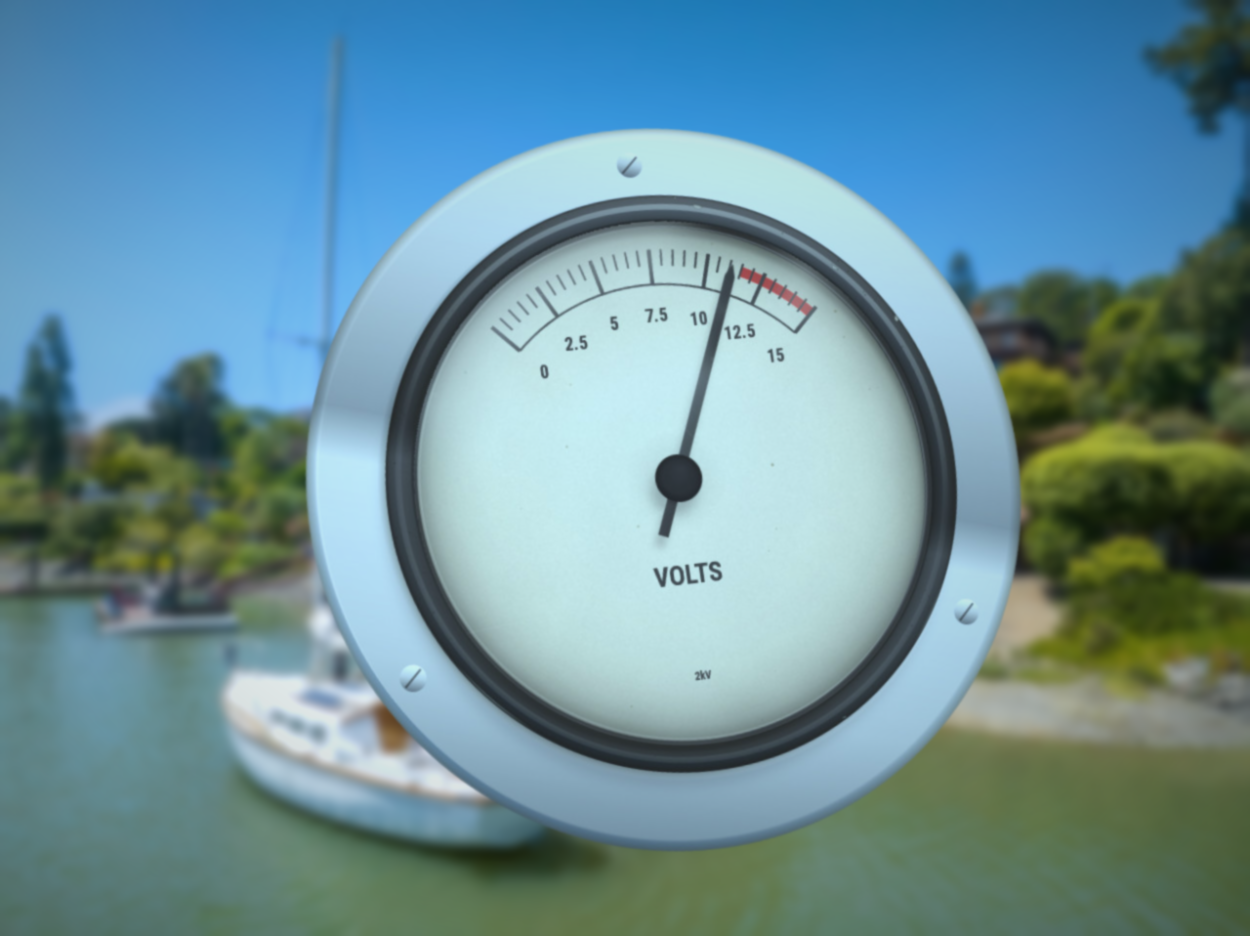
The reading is 11 V
